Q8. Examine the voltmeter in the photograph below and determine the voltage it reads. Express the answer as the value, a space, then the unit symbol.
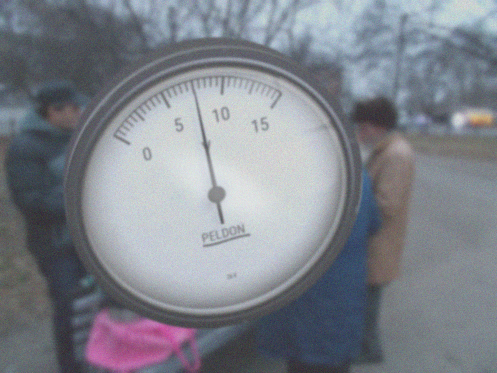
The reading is 7.5 V
